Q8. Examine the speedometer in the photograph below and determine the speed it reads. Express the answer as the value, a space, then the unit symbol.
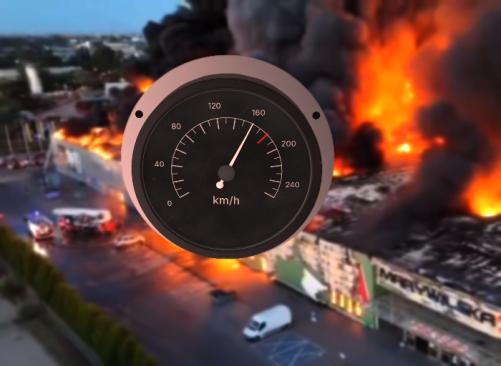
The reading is 160 km/h
